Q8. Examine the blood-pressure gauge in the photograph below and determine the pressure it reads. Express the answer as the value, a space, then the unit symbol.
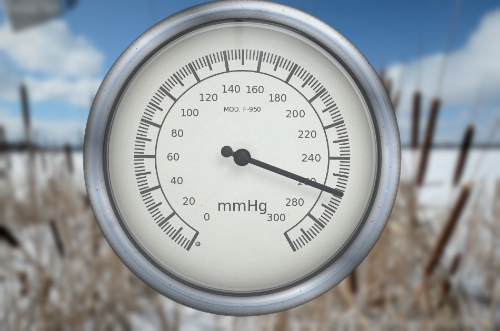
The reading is 260 mmHg
